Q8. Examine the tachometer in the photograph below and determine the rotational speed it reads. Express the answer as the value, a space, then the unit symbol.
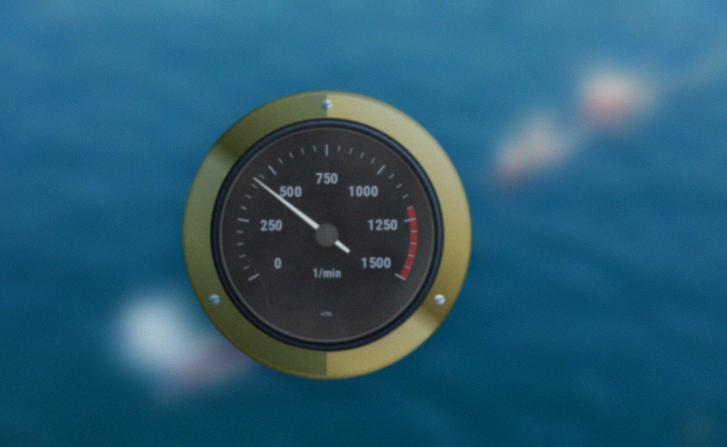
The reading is 425 rpm
